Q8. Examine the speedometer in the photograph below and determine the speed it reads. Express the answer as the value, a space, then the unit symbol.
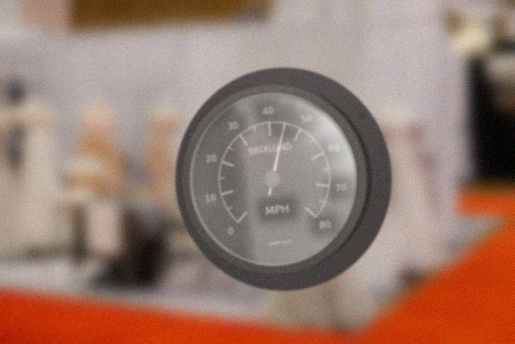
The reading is 45 mph
